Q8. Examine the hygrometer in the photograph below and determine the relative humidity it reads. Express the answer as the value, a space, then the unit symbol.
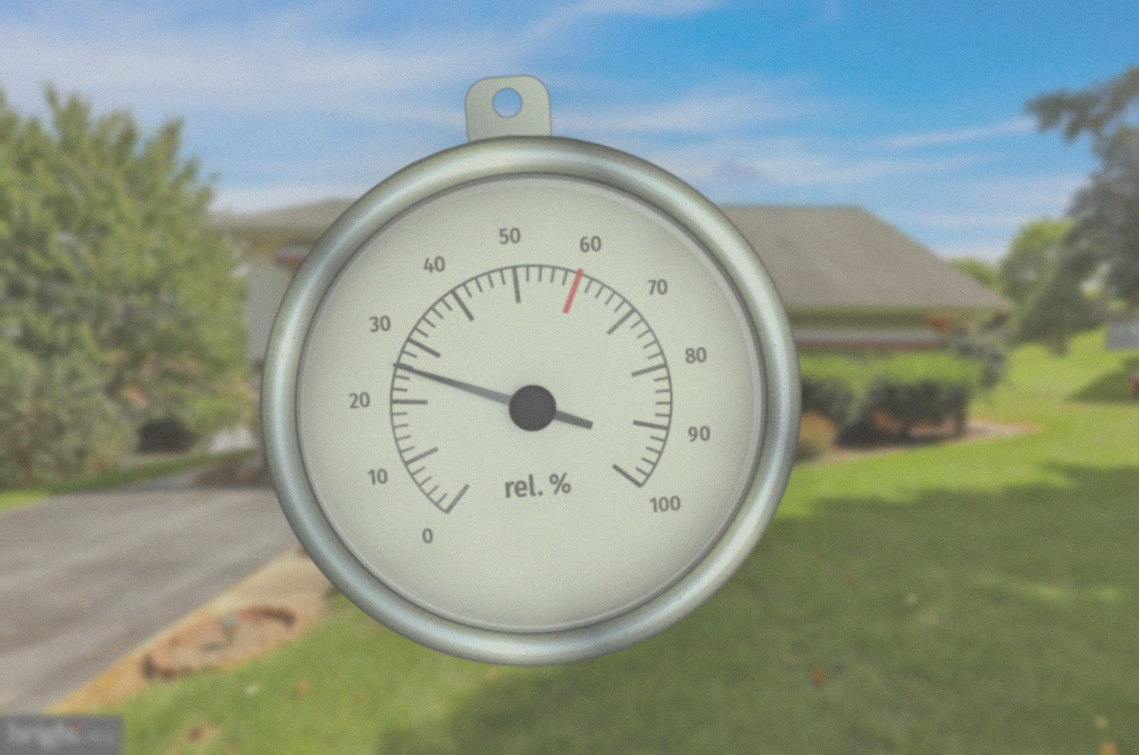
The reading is 26 %
